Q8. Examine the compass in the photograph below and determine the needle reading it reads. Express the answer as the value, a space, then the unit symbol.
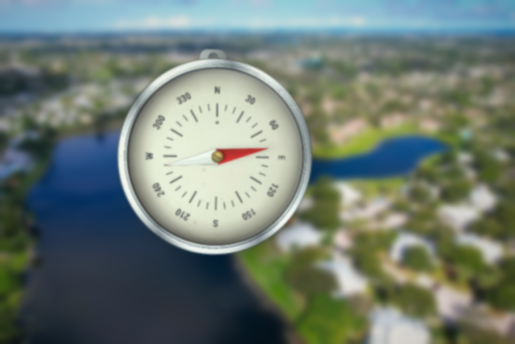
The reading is 80 °
